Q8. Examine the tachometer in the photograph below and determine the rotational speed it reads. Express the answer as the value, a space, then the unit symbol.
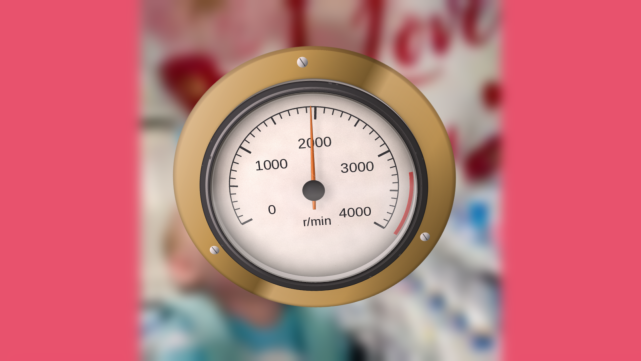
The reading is 1950 rpm
